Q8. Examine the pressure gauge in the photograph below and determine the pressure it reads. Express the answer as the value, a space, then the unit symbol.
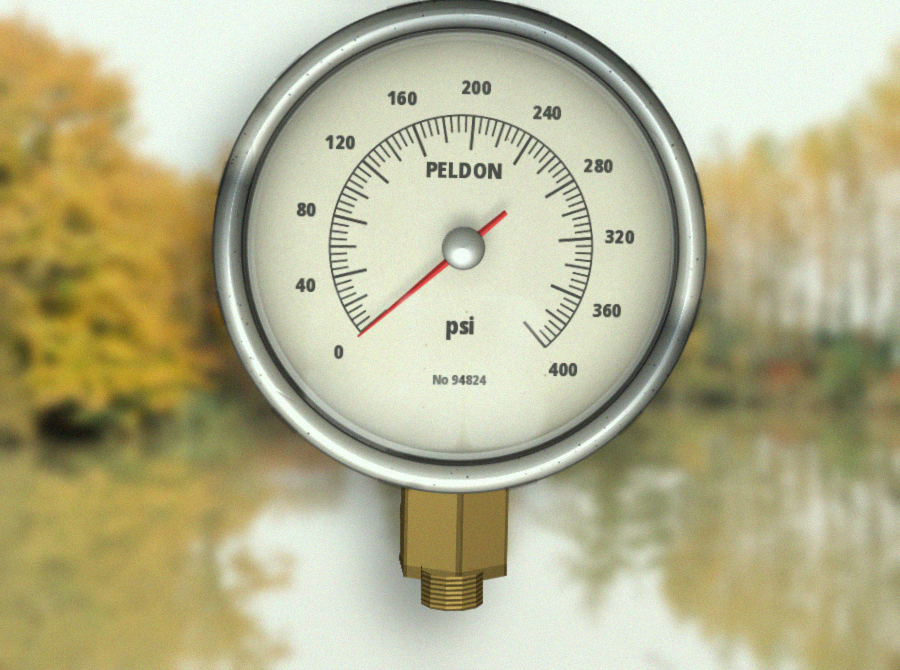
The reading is 0 psi
